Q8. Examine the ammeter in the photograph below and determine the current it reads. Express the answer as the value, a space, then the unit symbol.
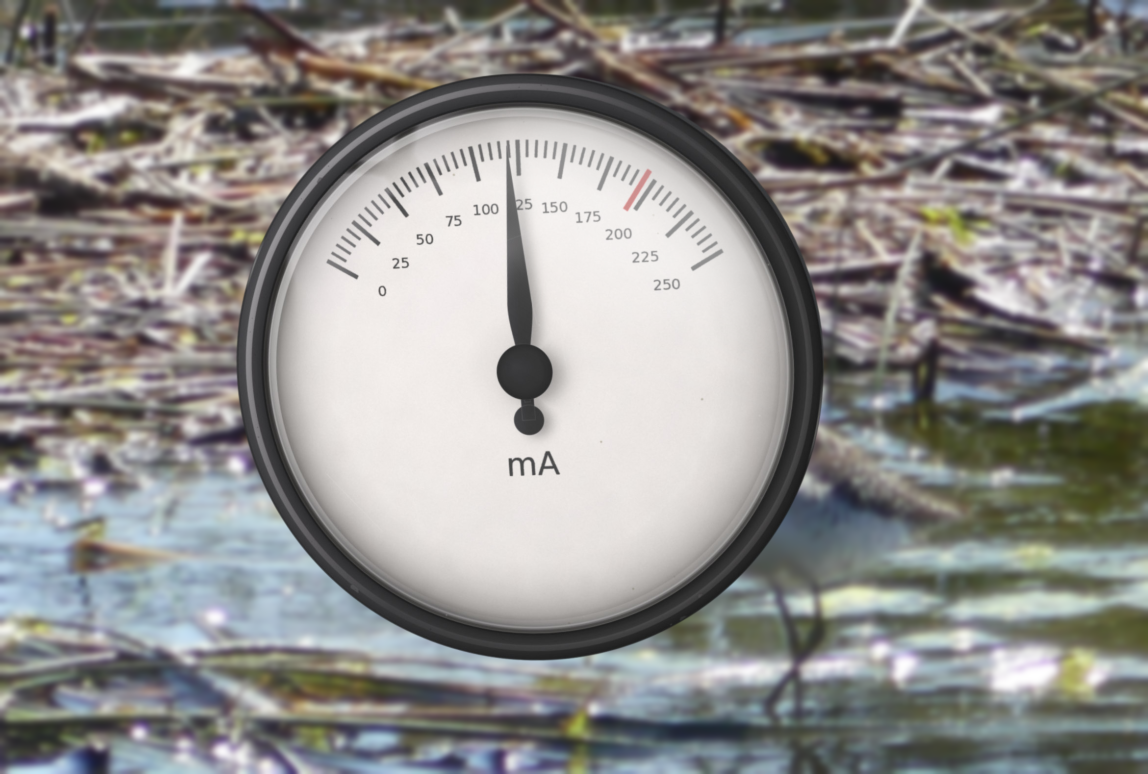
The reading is 120 mA
